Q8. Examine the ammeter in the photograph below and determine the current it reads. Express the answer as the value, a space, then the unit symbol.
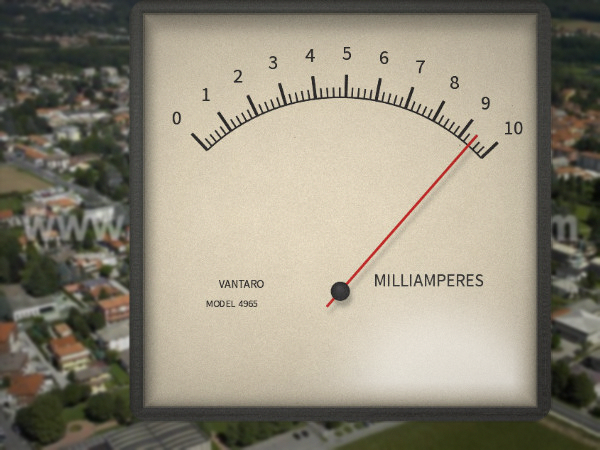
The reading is 9.4 mA
